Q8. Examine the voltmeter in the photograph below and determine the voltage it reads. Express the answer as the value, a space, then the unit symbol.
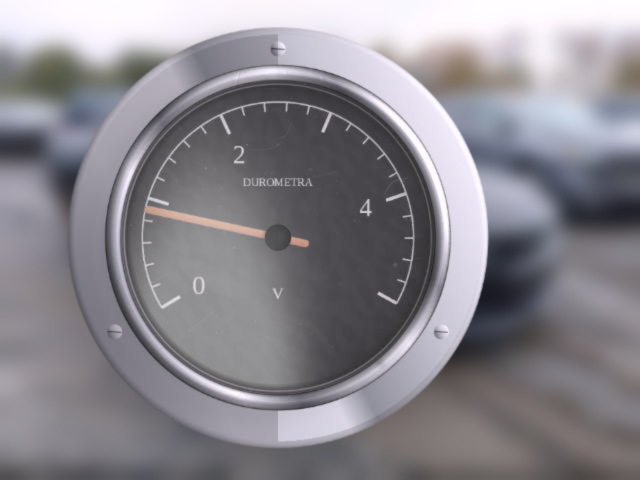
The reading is 0.9 V
